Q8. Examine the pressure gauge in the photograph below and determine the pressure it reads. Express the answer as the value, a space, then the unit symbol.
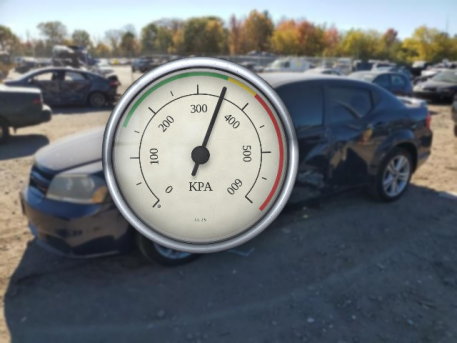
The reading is 350 kPa
